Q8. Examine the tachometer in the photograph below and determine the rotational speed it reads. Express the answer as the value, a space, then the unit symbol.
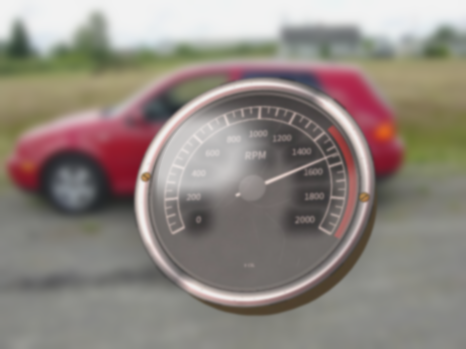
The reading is 1550 rpm
